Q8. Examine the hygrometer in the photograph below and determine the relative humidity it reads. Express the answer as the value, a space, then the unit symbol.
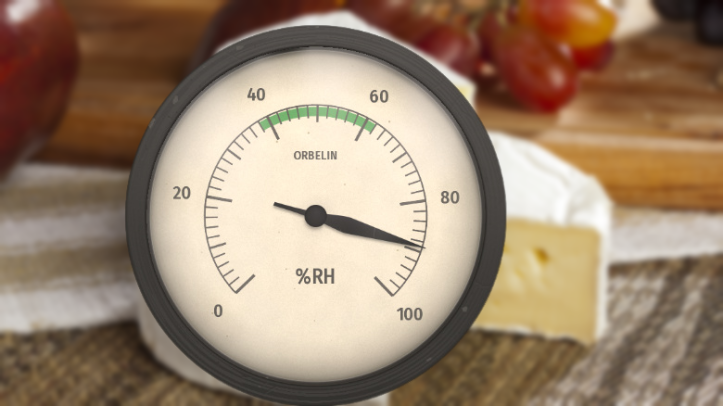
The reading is 89 %
